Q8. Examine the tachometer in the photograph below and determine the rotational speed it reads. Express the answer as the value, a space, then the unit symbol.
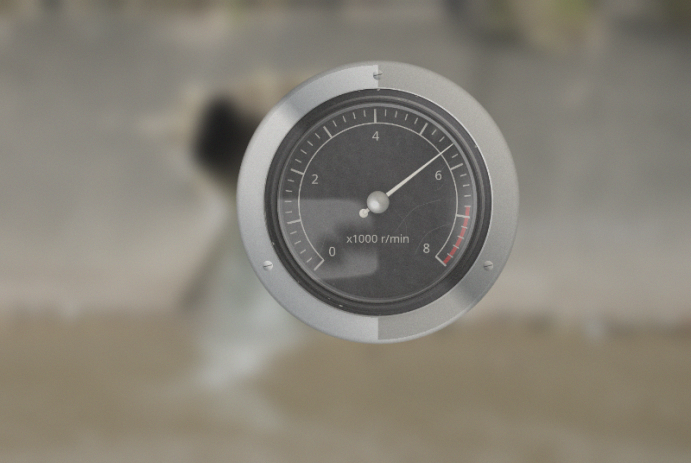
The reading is 5600 rpm
